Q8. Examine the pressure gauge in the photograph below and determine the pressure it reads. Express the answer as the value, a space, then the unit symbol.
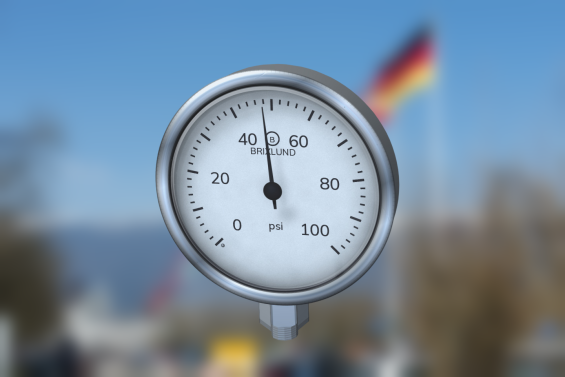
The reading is 48 psi
